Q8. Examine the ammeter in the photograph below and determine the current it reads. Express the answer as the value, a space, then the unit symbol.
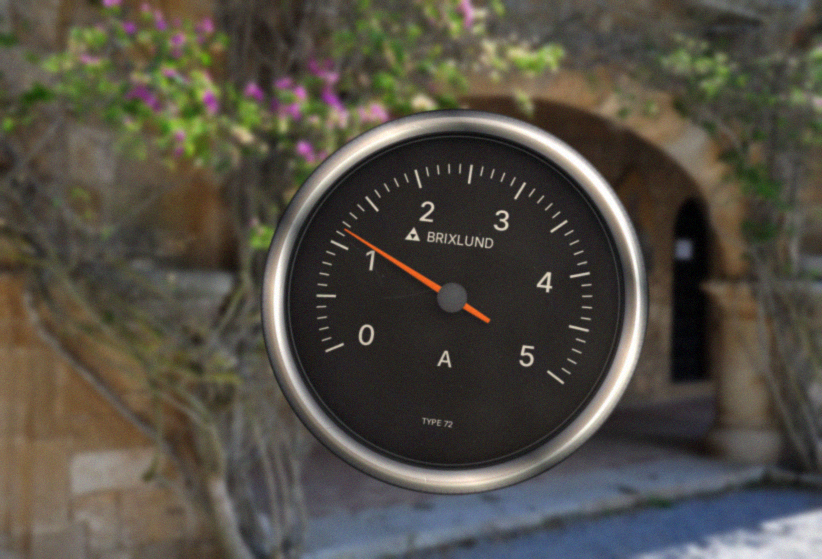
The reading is 1.15 A
